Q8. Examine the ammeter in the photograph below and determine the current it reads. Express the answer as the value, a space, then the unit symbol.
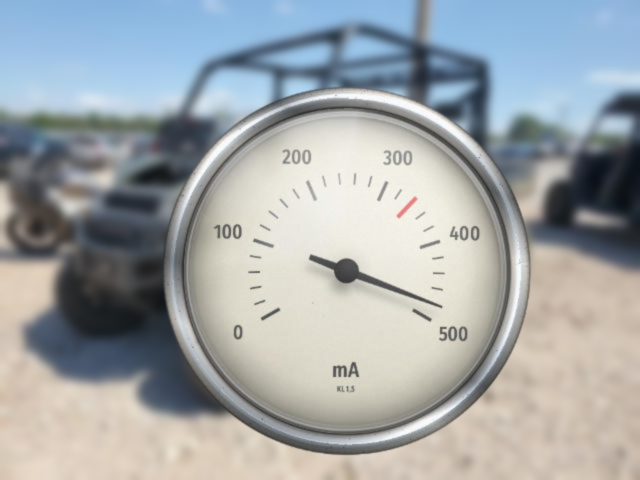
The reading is 480 mA
